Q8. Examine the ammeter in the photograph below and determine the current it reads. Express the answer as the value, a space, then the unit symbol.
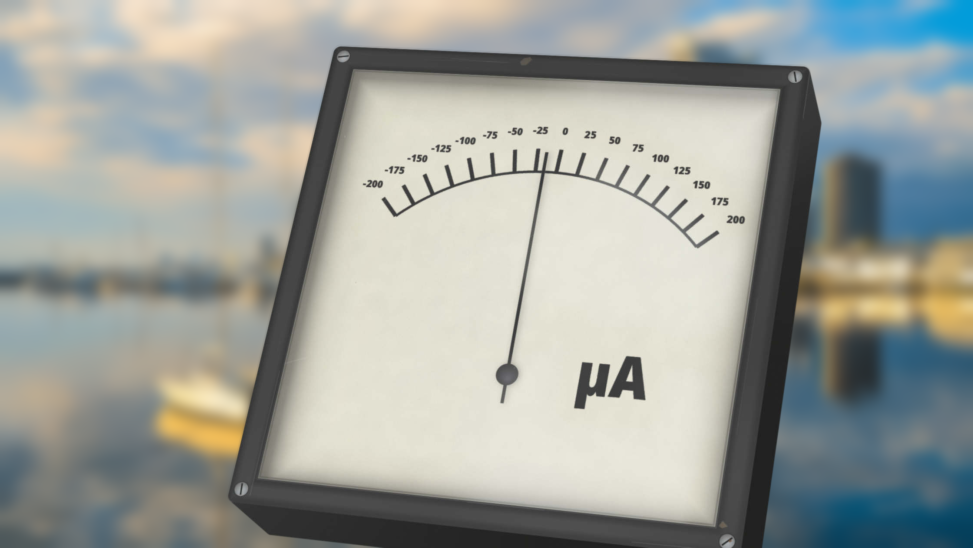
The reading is -12.5 µA
